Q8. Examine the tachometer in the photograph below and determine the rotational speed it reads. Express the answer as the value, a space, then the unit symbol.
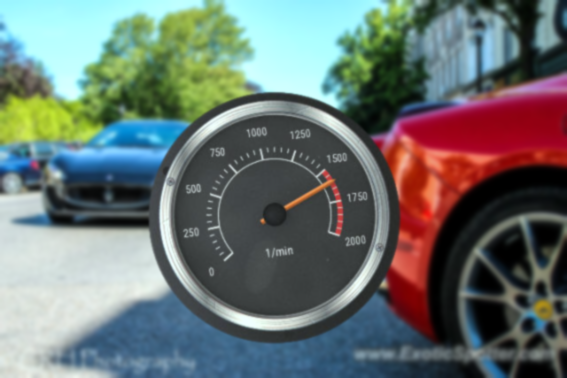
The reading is 1600 rpm
